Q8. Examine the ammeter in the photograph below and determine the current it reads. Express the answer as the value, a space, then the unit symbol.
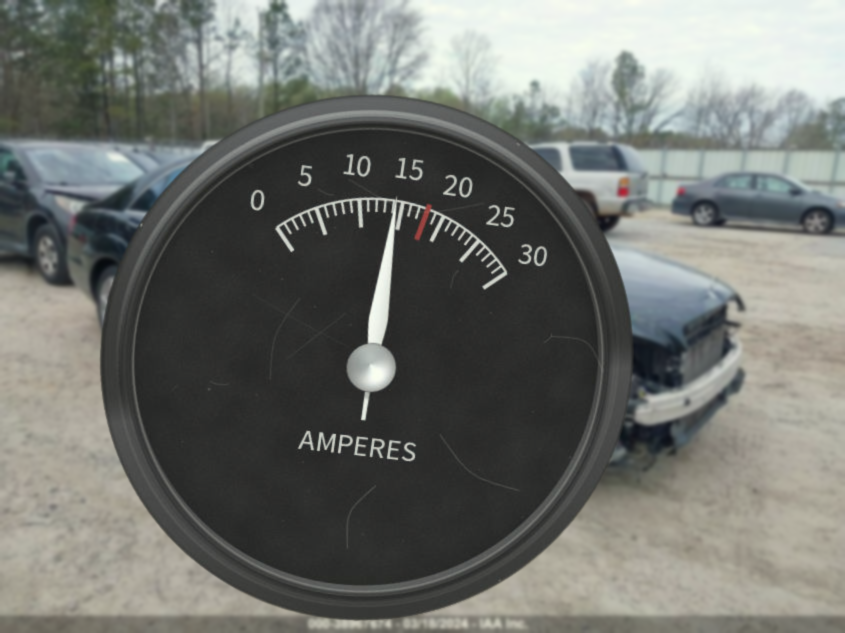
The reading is 14 A
